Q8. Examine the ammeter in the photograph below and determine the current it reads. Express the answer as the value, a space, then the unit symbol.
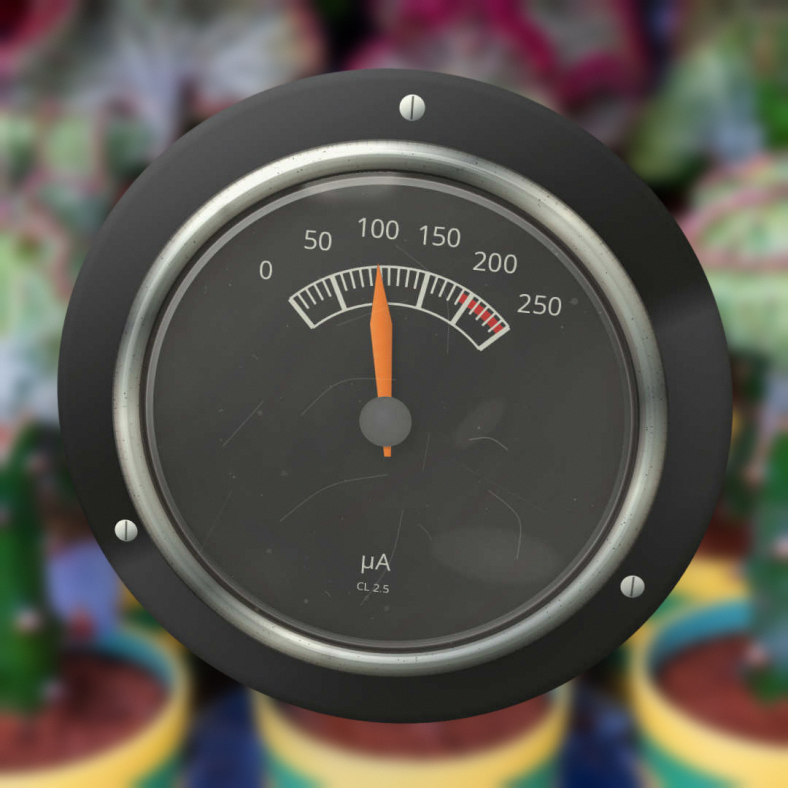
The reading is 100 µA
